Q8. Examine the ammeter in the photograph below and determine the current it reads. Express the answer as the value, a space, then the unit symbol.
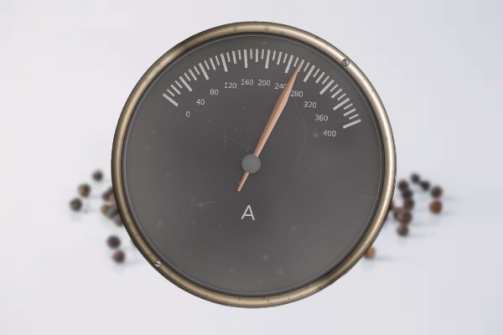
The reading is 260 A
